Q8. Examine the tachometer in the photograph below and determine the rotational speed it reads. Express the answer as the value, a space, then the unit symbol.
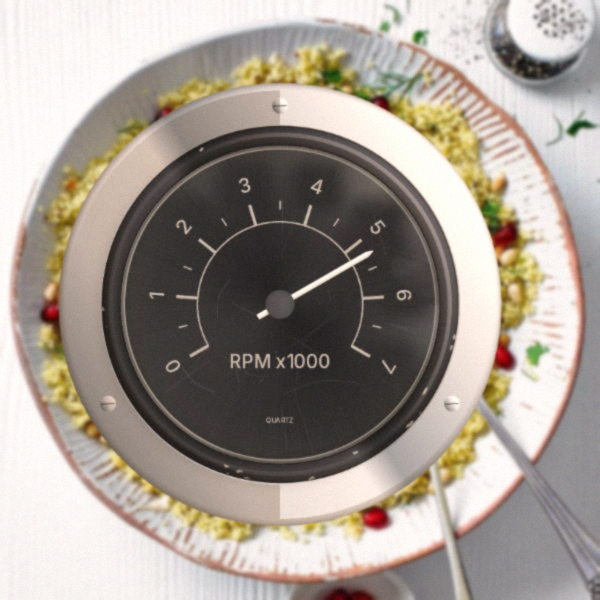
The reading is 5250 rpm
